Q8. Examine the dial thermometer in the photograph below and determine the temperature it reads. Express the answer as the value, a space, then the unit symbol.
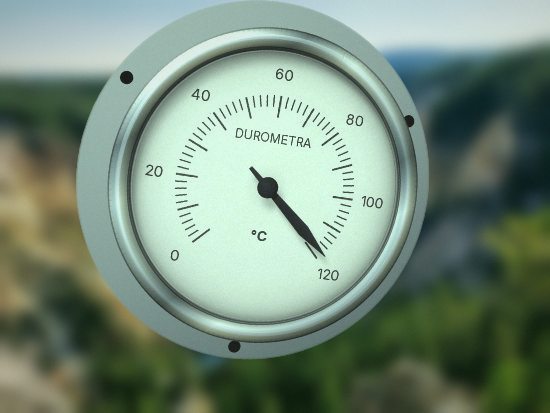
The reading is 118 °C
